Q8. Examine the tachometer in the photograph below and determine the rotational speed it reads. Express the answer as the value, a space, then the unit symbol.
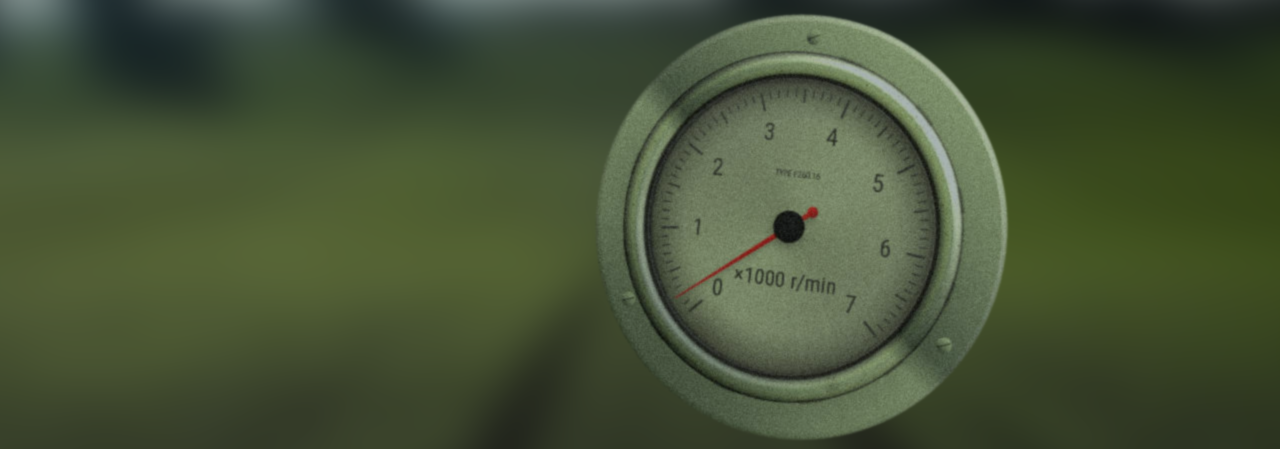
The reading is 200 rpm
